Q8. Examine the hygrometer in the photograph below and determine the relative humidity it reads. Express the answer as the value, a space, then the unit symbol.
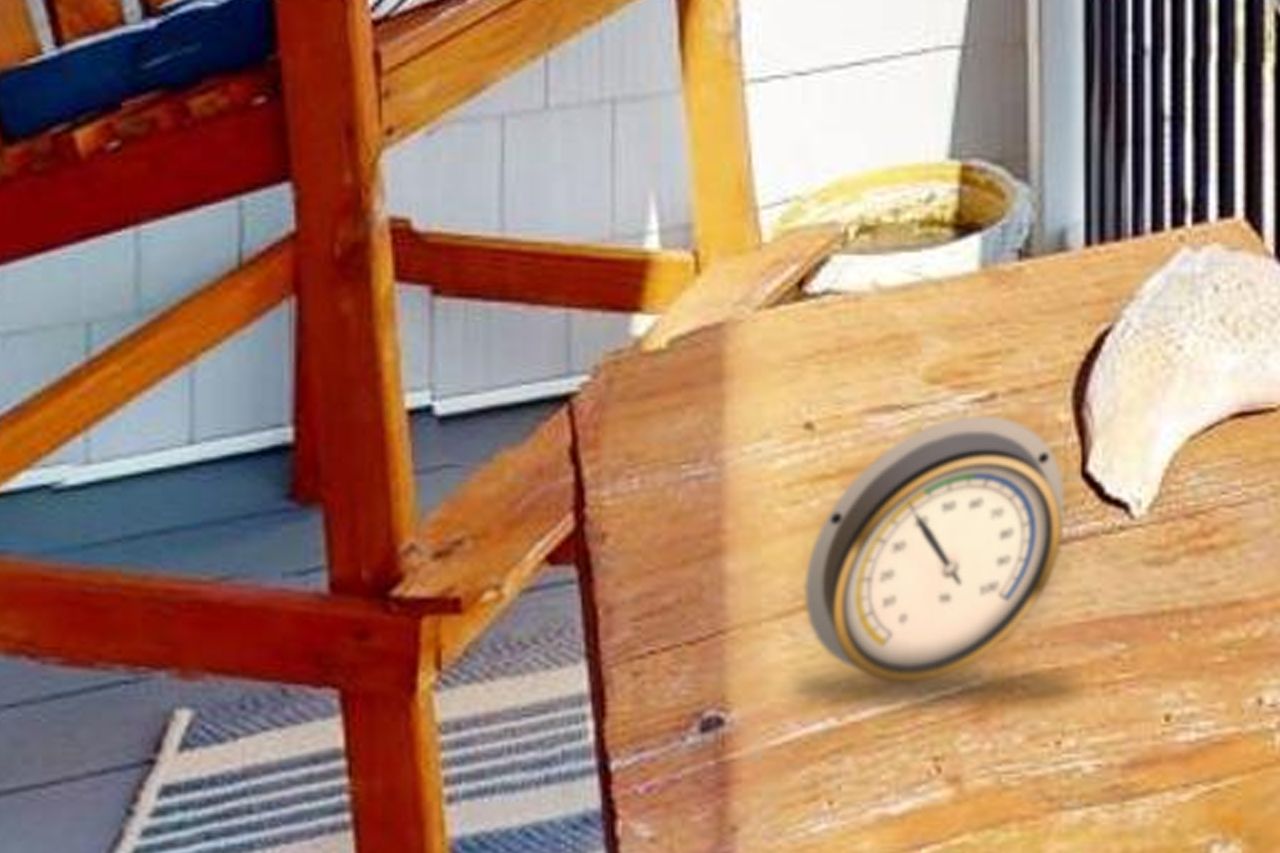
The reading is 40 %
